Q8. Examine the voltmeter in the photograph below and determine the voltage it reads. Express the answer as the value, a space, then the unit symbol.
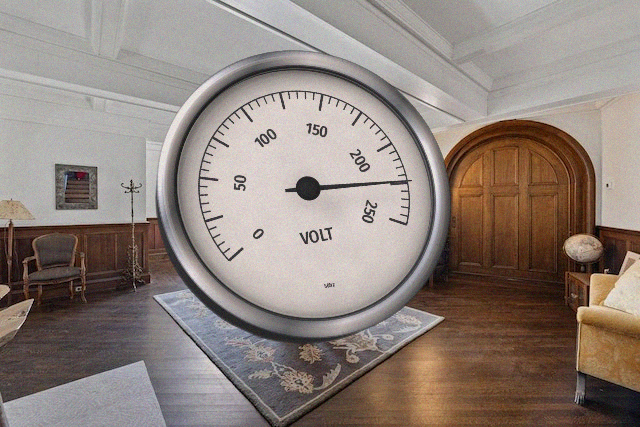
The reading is 225 V
